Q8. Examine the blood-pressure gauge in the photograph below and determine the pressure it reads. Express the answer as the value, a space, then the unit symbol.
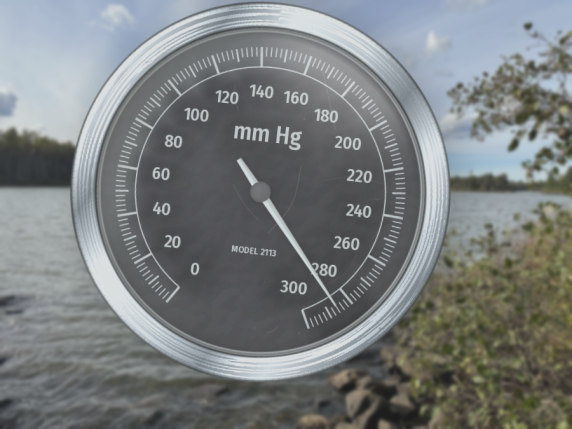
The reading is 286 mmHg
